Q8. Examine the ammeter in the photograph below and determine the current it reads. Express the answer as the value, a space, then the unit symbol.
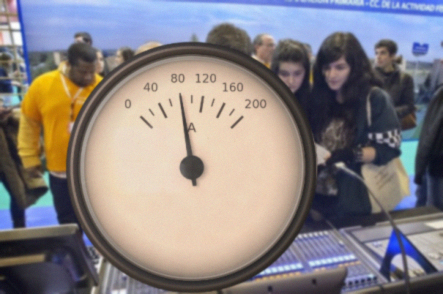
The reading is 80 A
